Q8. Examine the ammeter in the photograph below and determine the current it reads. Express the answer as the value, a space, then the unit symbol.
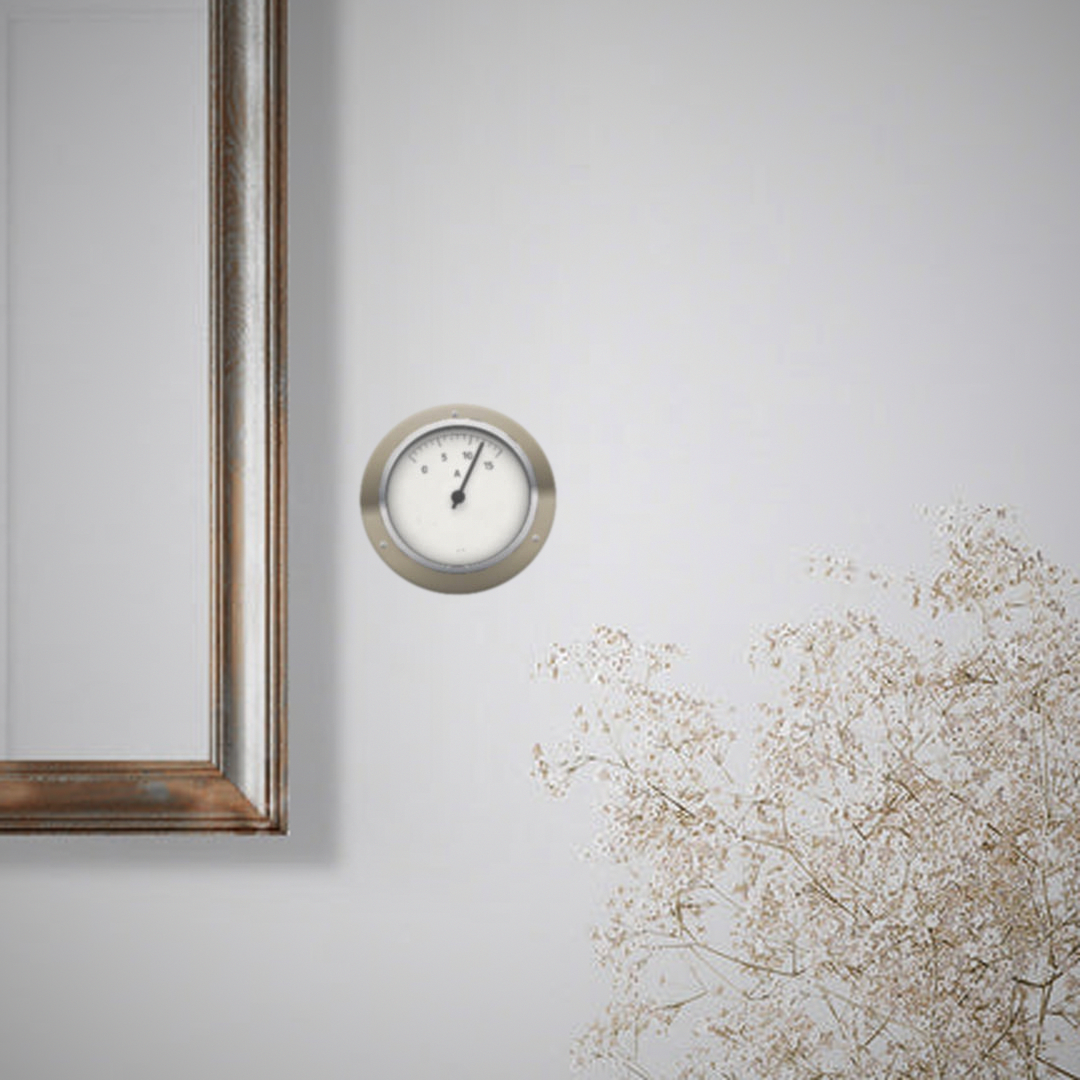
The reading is 12 A
